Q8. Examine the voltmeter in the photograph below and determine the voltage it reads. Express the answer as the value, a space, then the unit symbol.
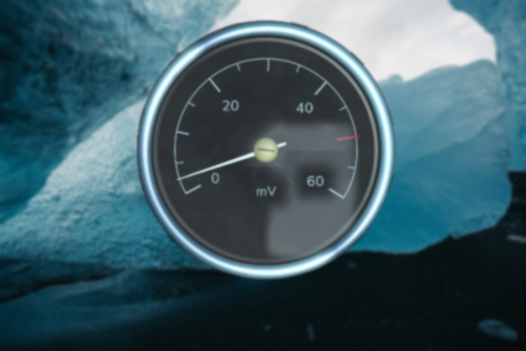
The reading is 2.5 mV
